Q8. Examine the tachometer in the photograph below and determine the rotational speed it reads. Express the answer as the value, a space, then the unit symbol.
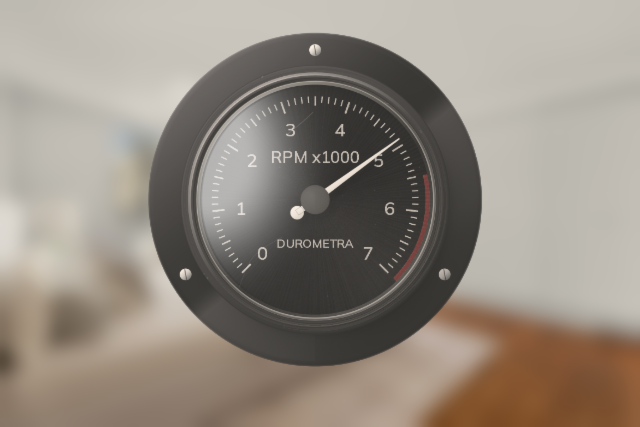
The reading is 4900 rpm
